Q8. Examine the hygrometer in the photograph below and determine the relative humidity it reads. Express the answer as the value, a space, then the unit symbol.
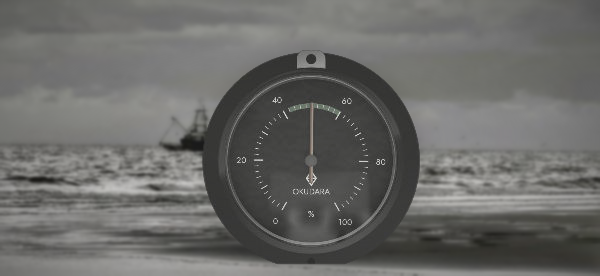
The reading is 50 %
